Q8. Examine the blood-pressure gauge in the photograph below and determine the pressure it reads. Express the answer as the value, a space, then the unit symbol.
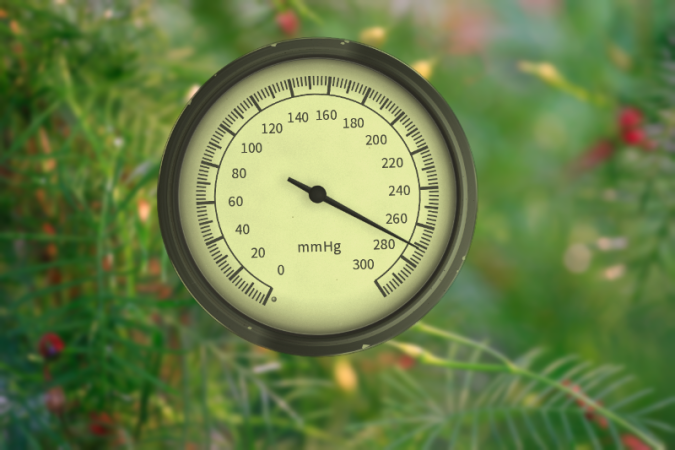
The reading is 272 mmHg
